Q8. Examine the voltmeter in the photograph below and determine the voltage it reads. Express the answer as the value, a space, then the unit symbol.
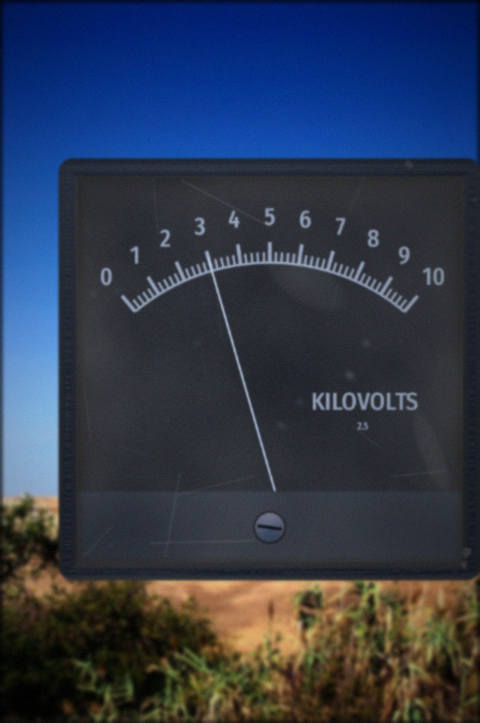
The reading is 3 kV
